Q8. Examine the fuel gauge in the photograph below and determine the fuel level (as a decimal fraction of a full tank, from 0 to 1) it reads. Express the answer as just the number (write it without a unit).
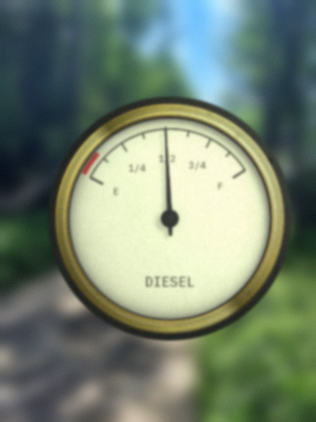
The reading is 0.5
